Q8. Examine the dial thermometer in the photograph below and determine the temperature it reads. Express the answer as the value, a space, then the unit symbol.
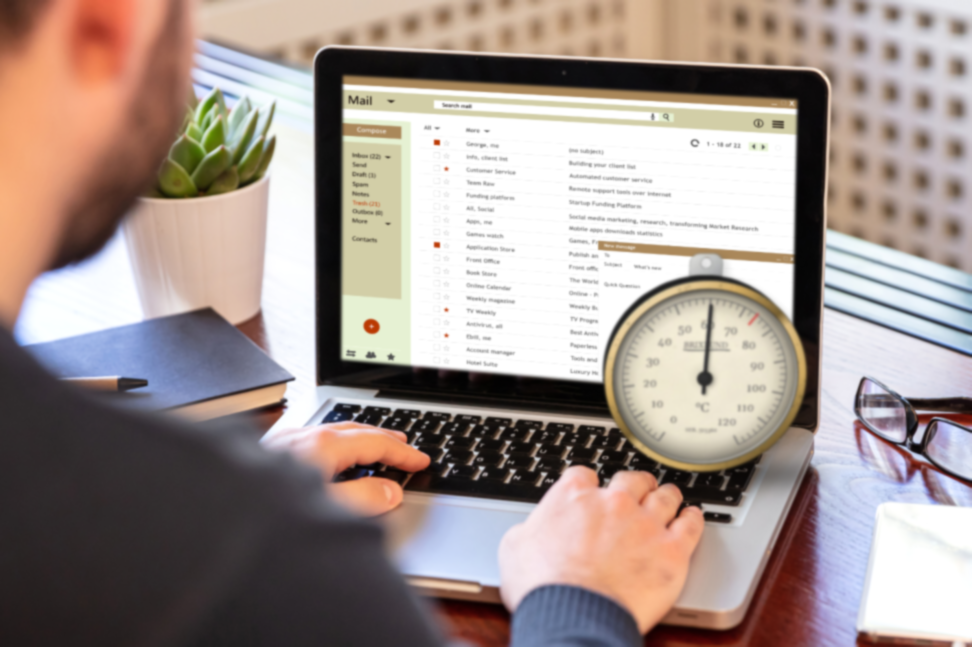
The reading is 60 °C
